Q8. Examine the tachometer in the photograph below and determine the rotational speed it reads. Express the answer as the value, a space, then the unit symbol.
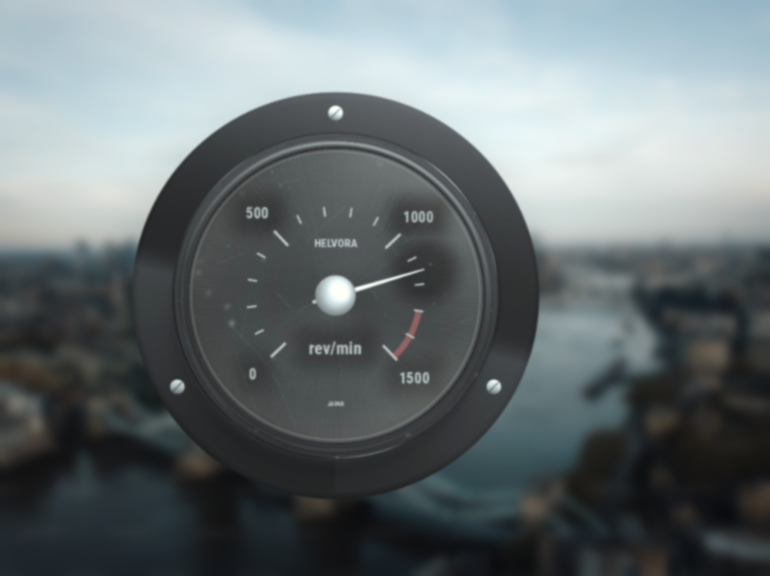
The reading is 1150 rpm
